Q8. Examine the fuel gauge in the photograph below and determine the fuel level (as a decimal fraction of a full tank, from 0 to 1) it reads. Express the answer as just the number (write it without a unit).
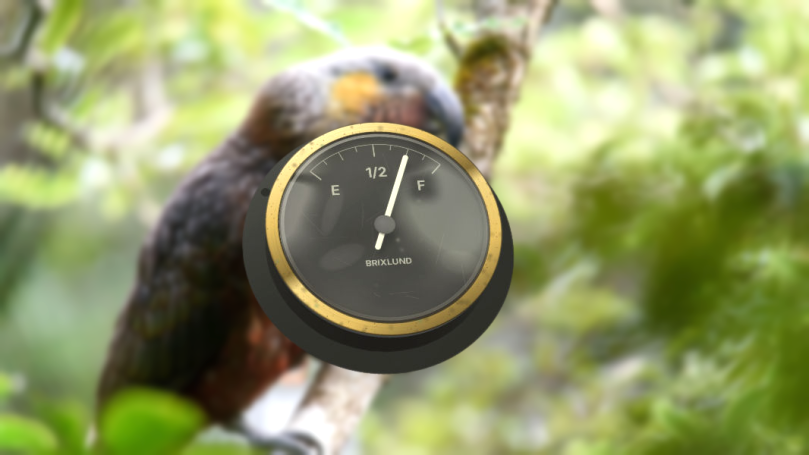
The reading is 0.75
